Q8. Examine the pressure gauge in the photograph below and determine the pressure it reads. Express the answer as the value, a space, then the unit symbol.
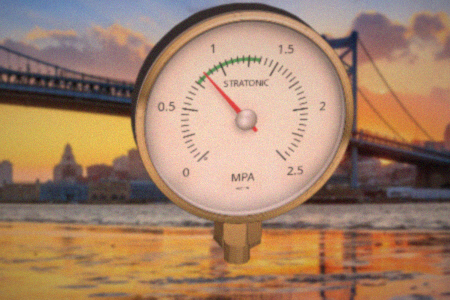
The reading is 0.85 MPa
